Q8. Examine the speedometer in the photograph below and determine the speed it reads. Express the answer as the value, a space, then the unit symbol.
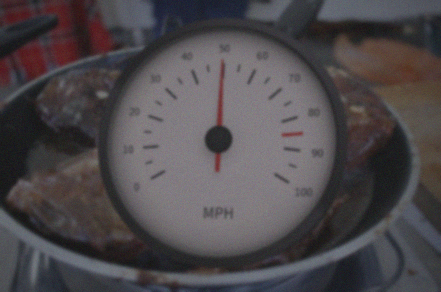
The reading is 50 mph
